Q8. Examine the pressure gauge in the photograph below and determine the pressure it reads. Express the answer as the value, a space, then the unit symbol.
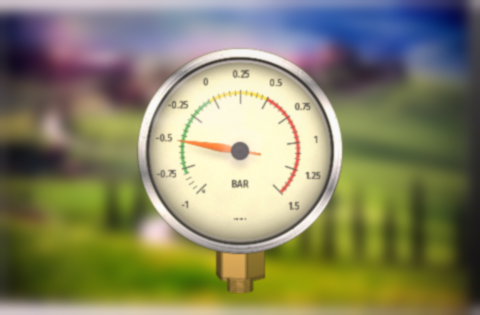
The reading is -0.5 bar
